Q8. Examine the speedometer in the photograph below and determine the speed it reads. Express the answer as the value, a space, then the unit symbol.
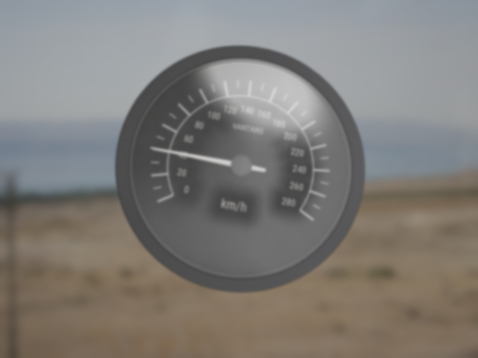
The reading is 40 km/h
